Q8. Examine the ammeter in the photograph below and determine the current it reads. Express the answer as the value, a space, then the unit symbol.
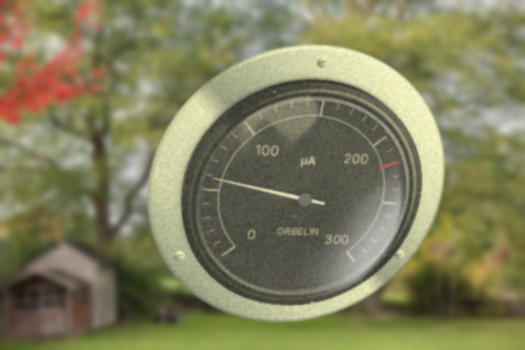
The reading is 60 µA
